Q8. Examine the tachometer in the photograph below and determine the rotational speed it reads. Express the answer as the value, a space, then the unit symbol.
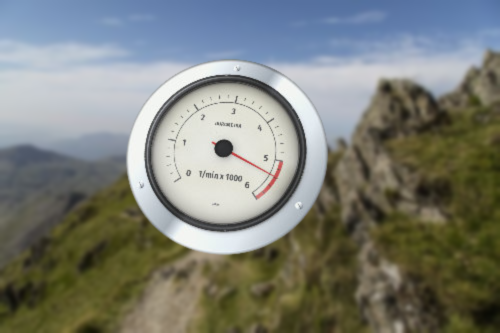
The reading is 5400 rpm
